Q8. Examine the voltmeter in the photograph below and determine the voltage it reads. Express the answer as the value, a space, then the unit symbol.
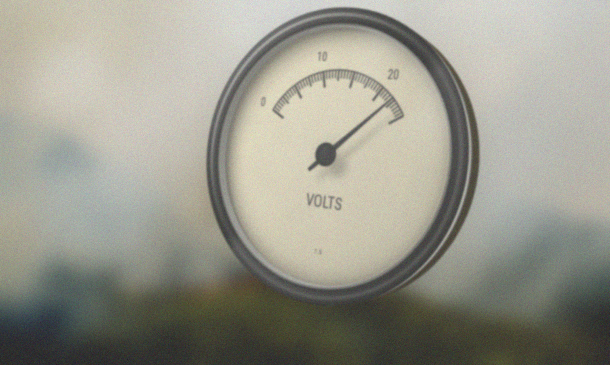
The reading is 22.5 V
